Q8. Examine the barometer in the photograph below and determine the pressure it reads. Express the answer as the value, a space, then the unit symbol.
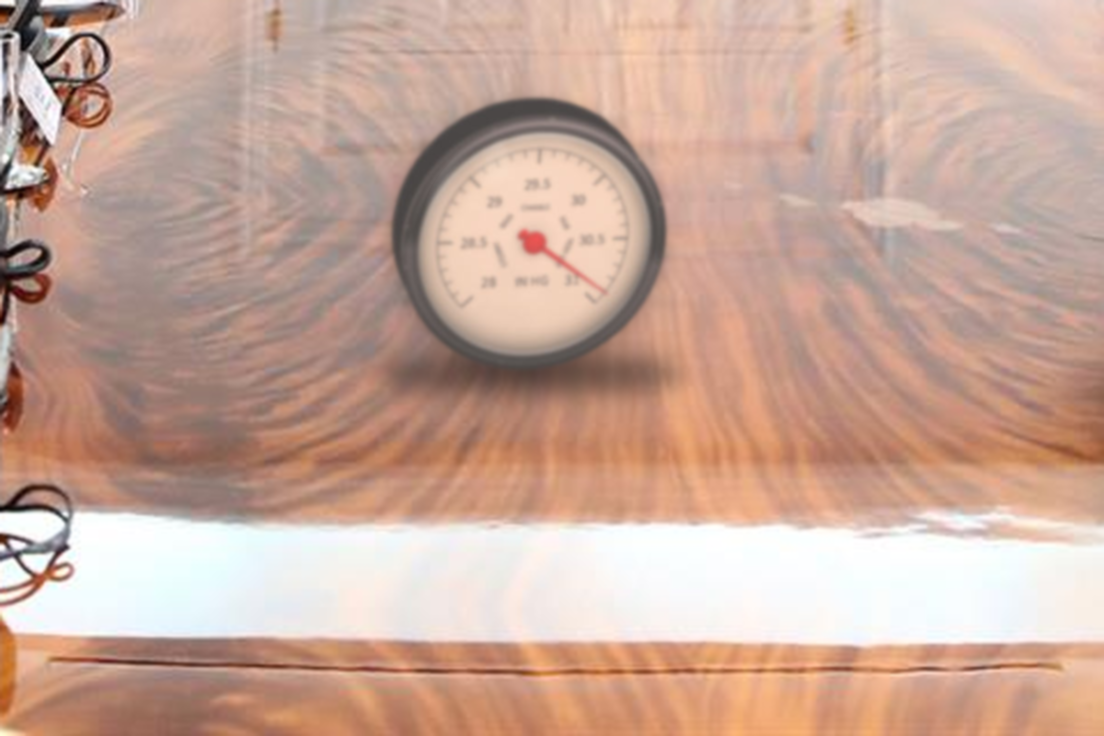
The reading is 30.9 inHg
